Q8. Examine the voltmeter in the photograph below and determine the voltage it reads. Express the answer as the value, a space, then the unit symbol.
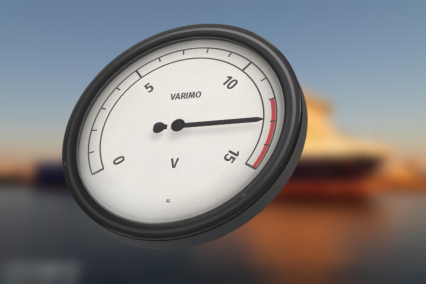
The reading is 13 V
